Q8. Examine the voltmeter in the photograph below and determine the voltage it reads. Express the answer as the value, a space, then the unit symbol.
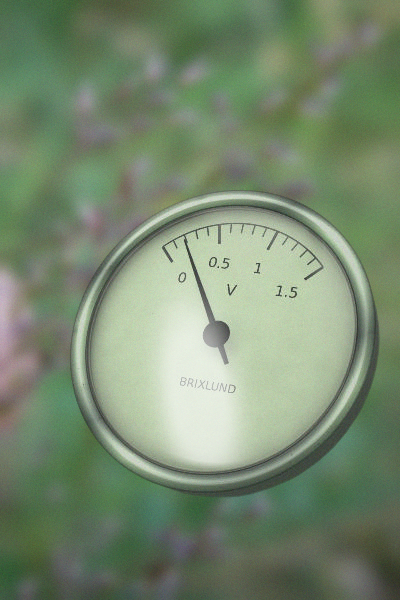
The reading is 0.2 V
